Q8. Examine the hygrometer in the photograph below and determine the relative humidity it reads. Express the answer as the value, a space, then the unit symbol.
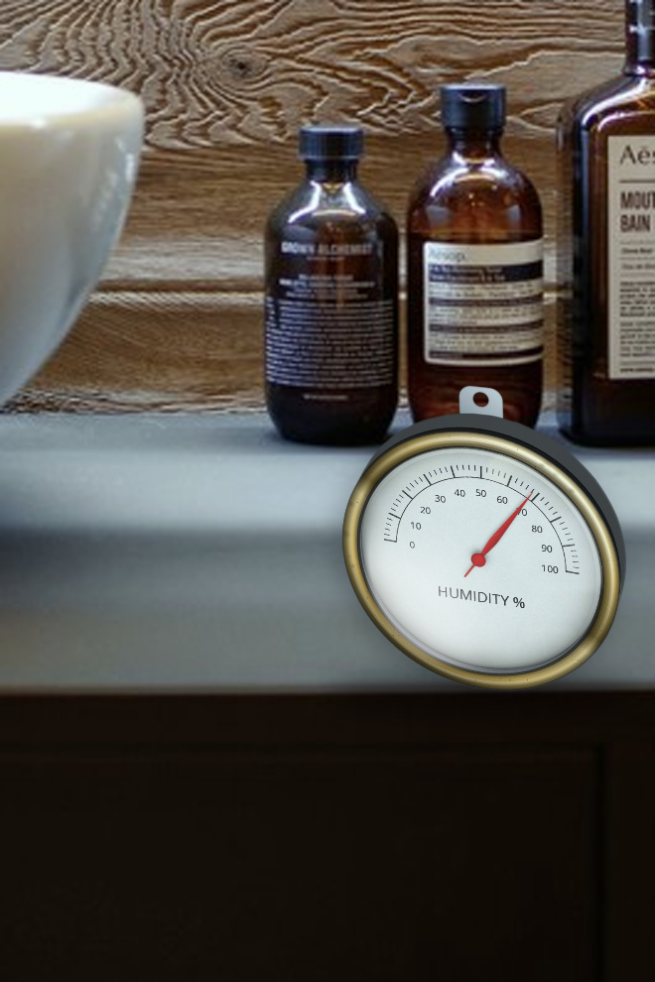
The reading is 68 %
